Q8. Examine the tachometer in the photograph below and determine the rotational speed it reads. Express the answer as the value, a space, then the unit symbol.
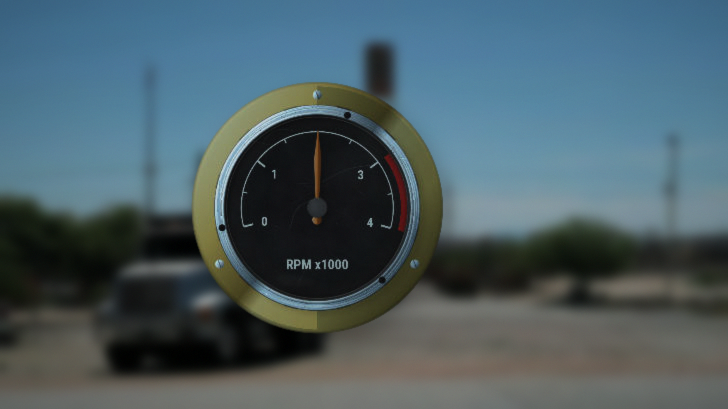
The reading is 2000 rpm
